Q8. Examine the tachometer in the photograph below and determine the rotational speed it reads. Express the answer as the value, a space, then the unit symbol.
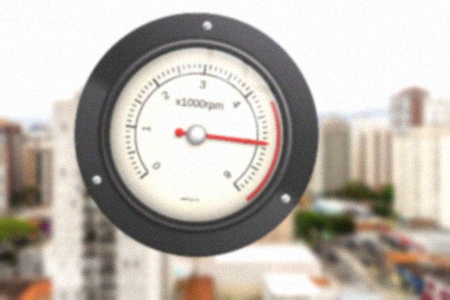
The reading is 5000 rpm
